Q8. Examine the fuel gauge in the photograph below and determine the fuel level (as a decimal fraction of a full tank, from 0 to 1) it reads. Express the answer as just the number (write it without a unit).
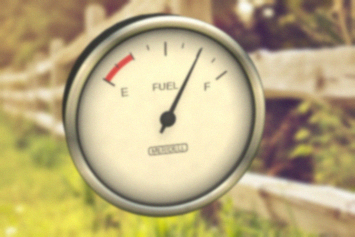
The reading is 0.75
